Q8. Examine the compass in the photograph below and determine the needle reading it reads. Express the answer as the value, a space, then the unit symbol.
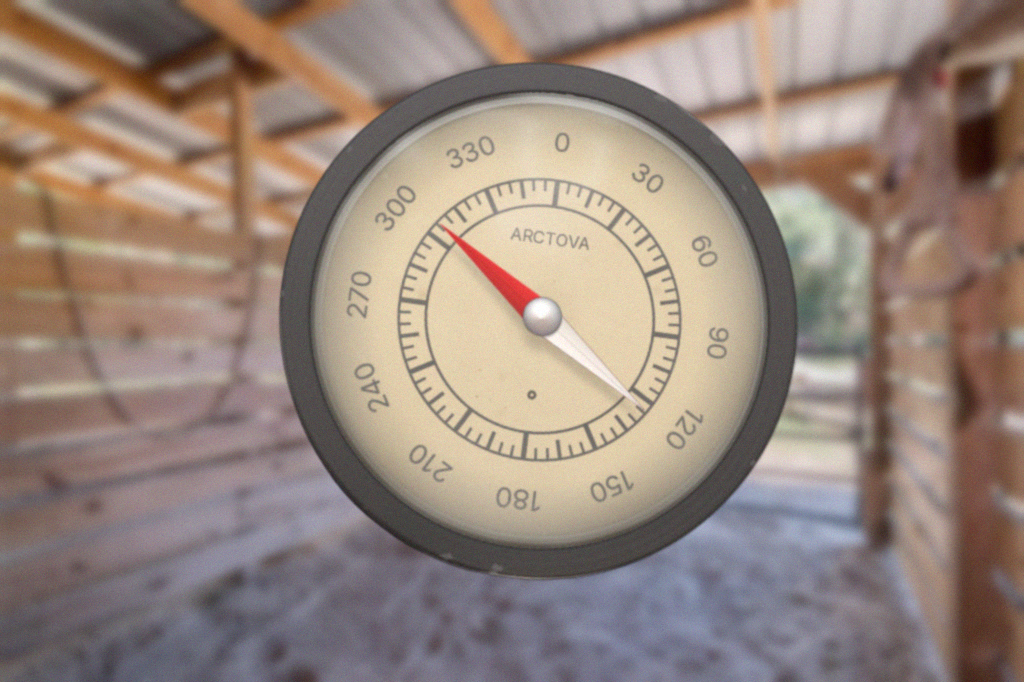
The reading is 305 °
